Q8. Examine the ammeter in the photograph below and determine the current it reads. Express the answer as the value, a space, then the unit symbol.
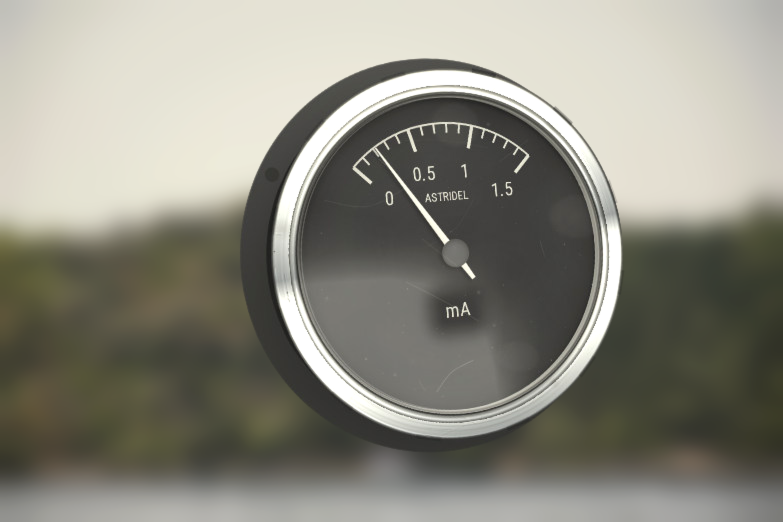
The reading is 0.2 mA
